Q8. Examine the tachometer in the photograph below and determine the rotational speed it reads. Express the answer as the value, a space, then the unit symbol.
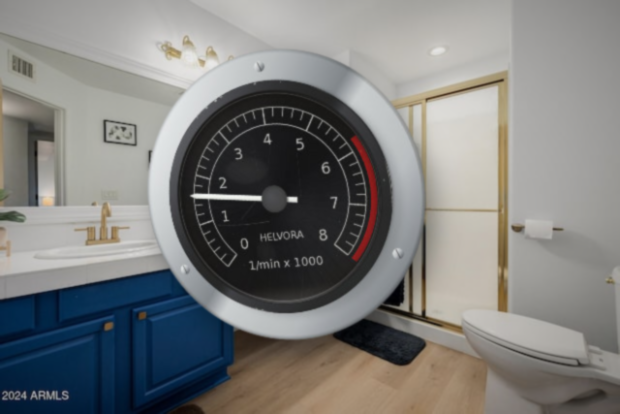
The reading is 1600 rpm
